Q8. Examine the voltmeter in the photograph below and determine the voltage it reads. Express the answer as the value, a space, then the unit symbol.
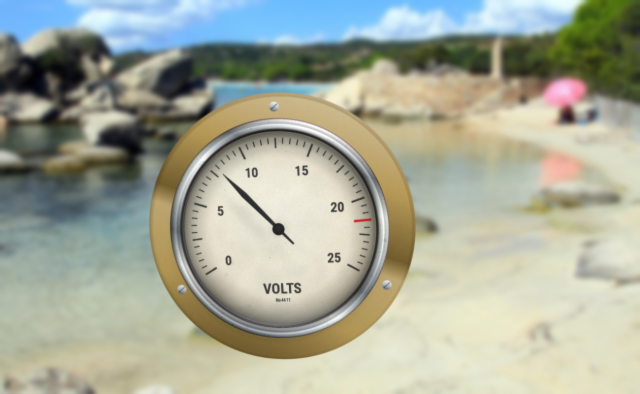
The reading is 8 V
